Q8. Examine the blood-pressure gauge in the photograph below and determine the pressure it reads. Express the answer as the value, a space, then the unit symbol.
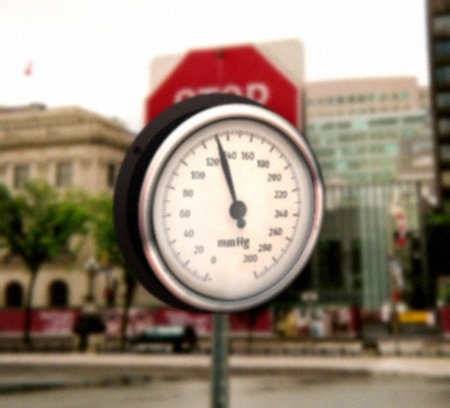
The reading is 130 mmHg
